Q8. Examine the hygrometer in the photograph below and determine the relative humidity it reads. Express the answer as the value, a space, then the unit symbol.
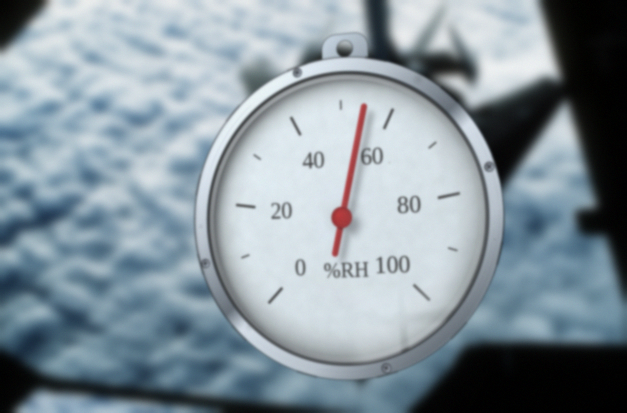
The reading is 55 %
